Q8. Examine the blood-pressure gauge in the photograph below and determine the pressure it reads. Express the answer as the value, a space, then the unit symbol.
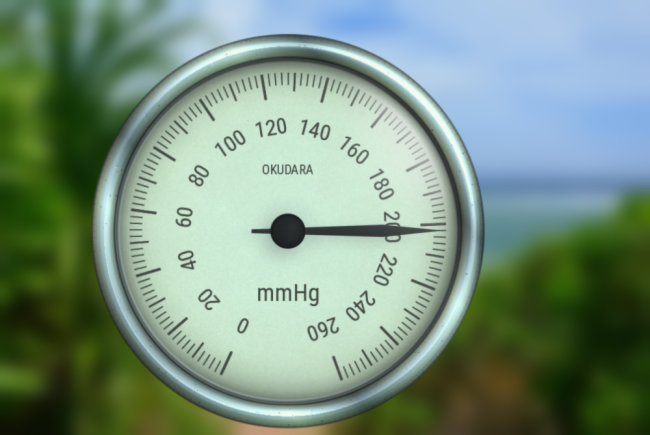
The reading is 202 mmHg
